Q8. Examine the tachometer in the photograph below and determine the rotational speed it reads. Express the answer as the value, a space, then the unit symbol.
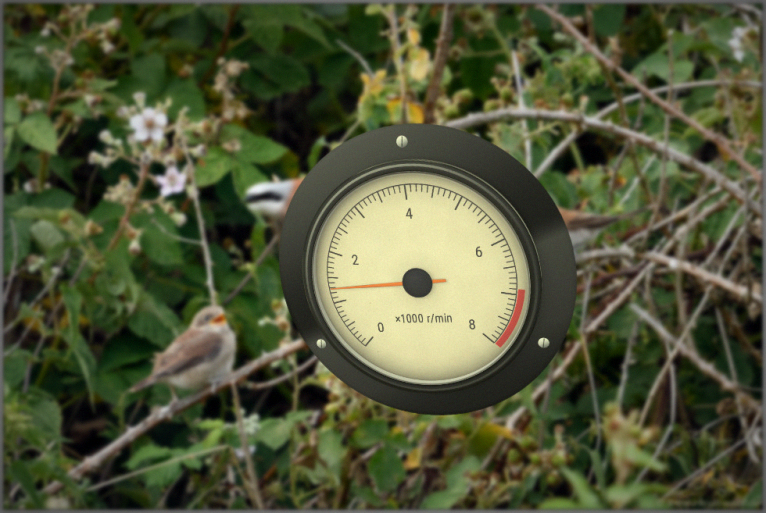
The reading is 1300 rpm
